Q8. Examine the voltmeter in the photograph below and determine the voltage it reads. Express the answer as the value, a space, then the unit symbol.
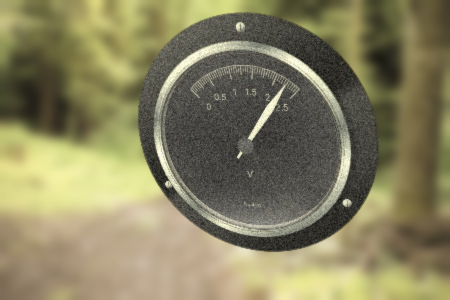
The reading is 2.25 V
